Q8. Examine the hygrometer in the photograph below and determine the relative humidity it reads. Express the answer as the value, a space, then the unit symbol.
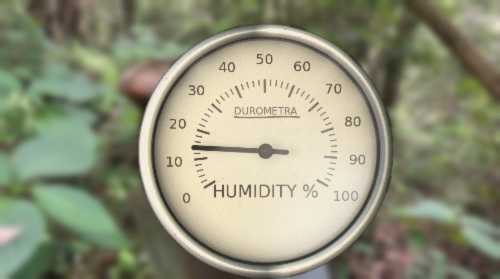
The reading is 14 %
